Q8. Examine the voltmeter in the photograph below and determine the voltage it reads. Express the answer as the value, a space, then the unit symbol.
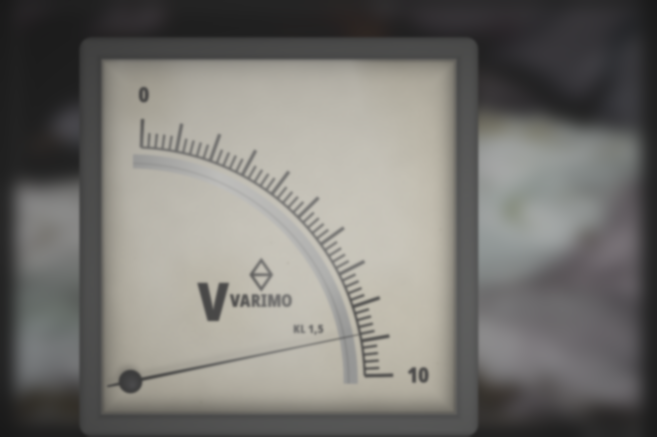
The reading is 8.8 V
